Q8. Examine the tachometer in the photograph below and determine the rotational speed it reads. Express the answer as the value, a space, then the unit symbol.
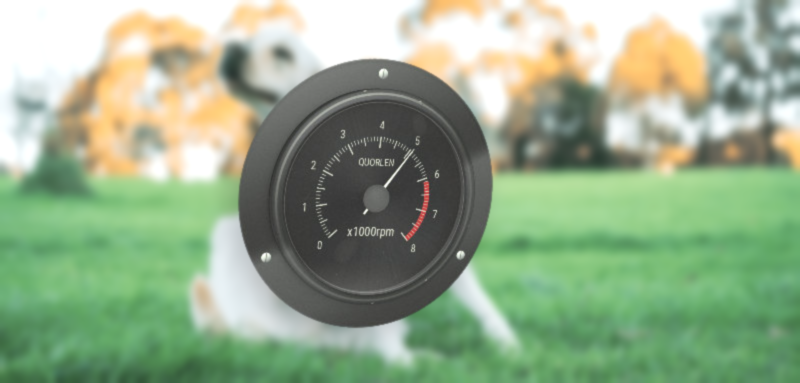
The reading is 5000 rpm
